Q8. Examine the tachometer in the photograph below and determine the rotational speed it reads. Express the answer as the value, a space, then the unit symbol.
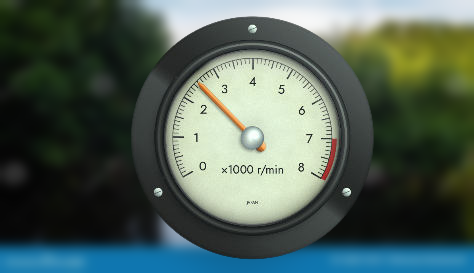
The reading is 2500 rpm
